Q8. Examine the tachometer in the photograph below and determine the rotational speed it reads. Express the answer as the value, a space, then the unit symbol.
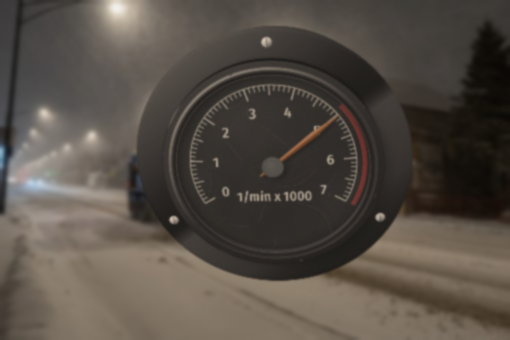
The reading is 5000 rpm
